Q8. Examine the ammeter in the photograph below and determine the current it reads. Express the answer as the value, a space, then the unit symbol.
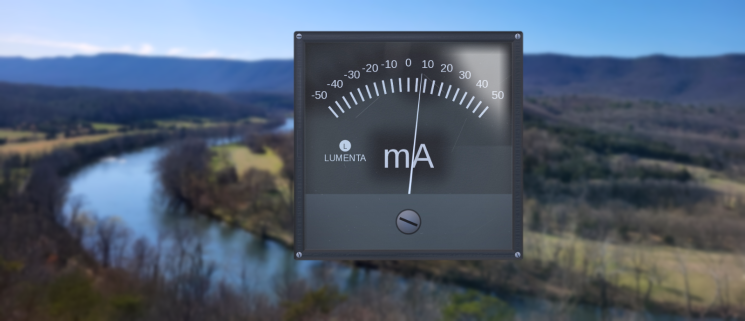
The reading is 7.5 mA
